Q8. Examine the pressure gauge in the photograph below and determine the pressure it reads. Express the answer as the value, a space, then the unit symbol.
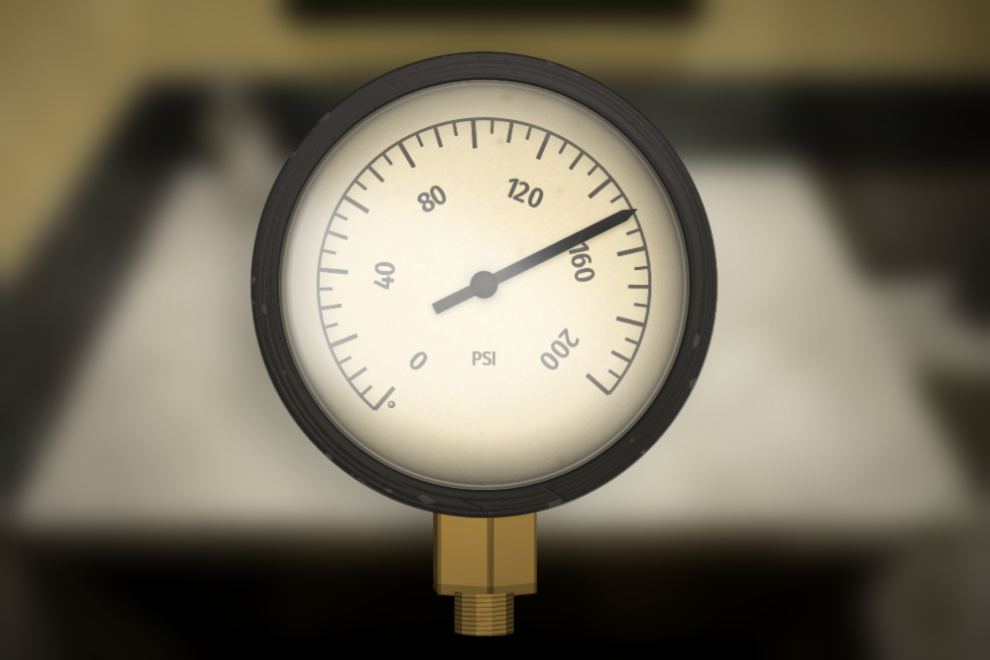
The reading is 150 psi
